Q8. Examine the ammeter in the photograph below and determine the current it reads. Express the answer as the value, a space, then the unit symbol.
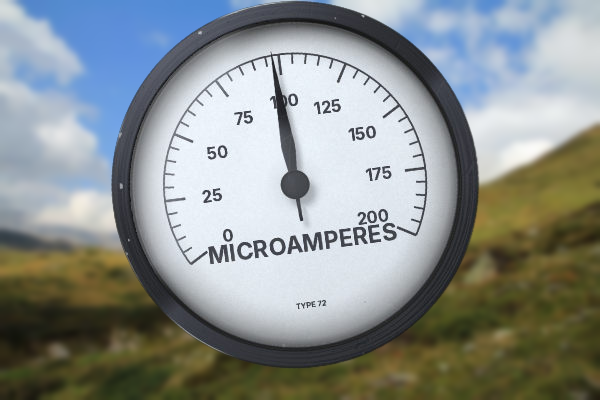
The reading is 97.5 µA
